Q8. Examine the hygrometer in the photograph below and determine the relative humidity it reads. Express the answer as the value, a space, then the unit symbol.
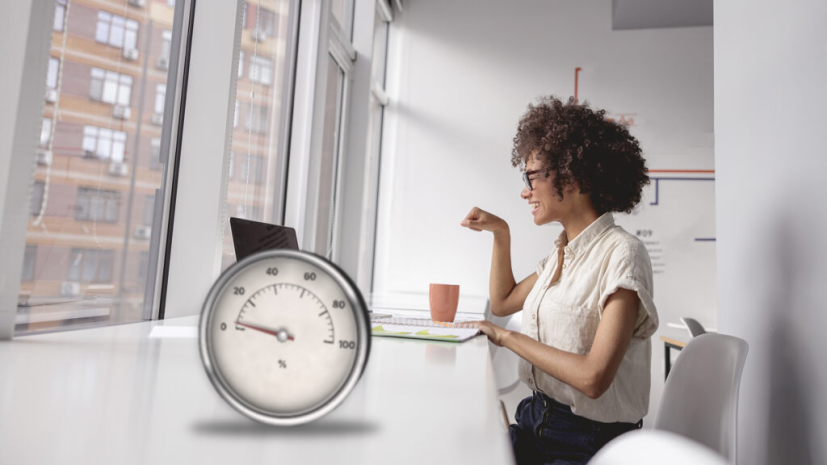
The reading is 4 %
